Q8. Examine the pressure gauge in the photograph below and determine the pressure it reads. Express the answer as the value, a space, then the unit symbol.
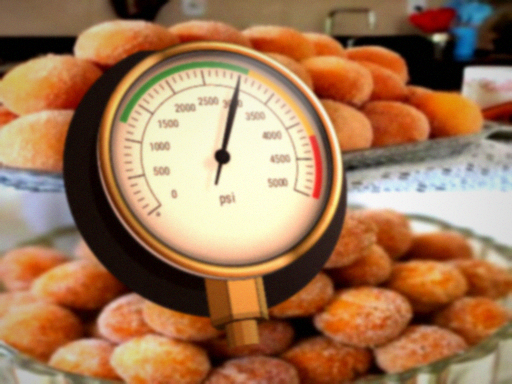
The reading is 3000 psi
